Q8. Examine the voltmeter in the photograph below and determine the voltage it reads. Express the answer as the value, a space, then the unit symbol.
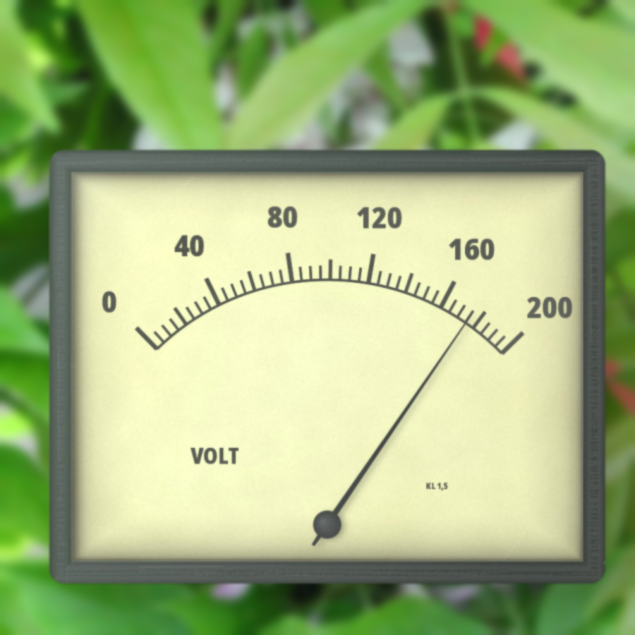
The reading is 175 V
